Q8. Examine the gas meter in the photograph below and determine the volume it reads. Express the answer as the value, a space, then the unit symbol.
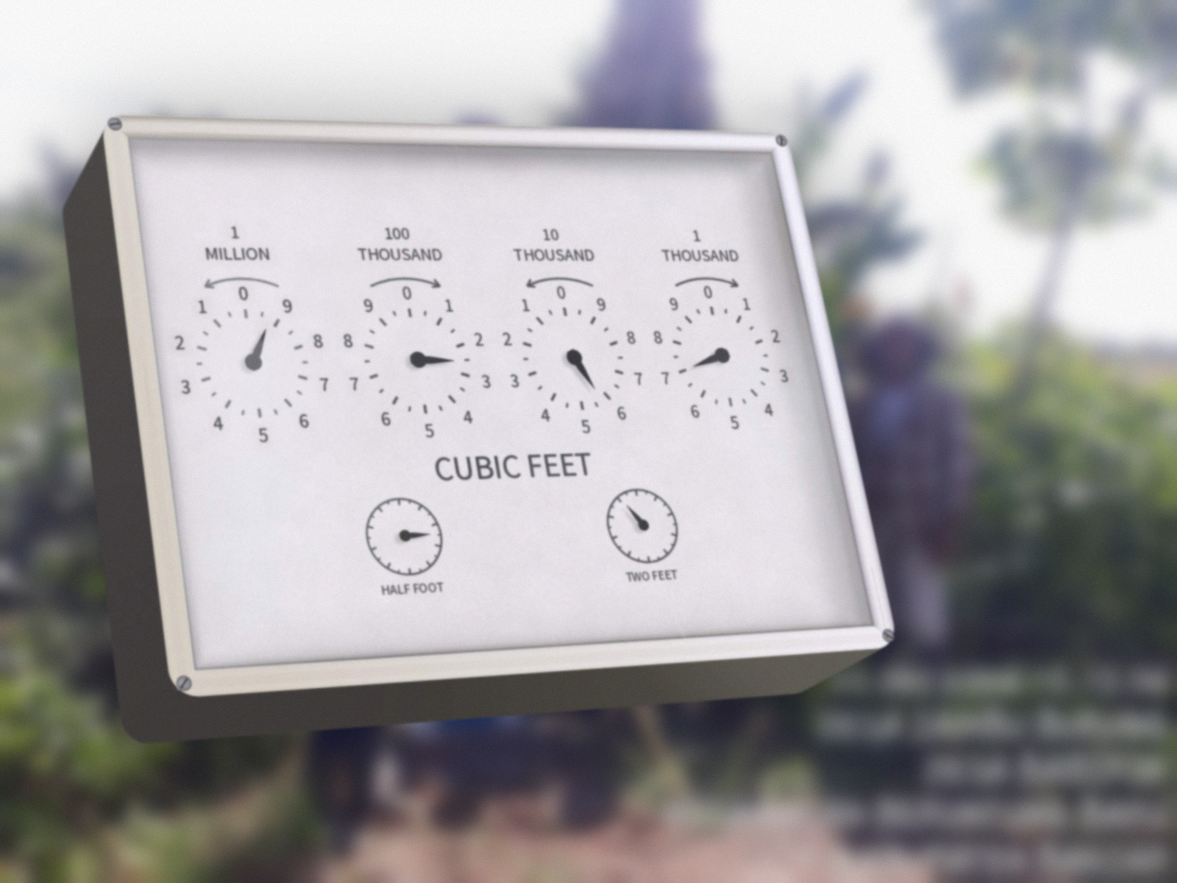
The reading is 925700 ft³
